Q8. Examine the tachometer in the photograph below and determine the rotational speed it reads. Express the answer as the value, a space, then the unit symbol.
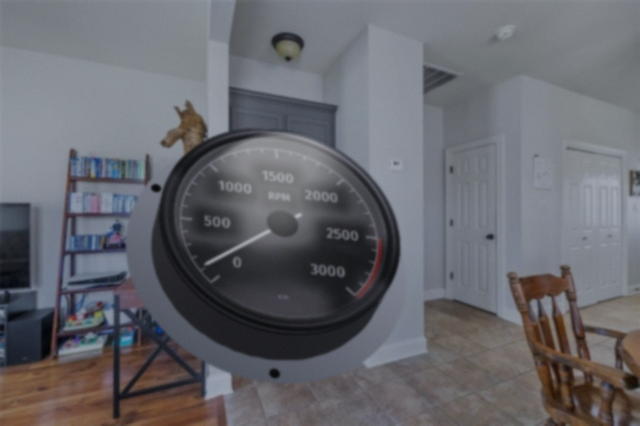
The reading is 100 rpm
